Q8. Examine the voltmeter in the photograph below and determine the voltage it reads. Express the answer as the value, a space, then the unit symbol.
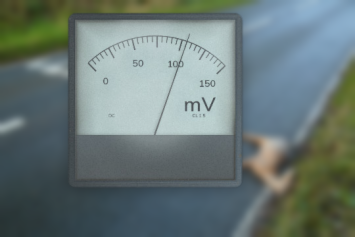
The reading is 105 mV
